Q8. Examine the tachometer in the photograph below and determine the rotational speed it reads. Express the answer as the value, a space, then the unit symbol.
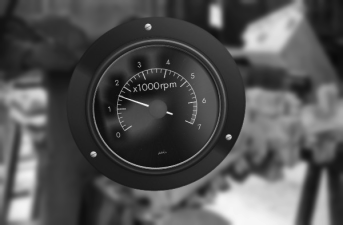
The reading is 1600 rpm
